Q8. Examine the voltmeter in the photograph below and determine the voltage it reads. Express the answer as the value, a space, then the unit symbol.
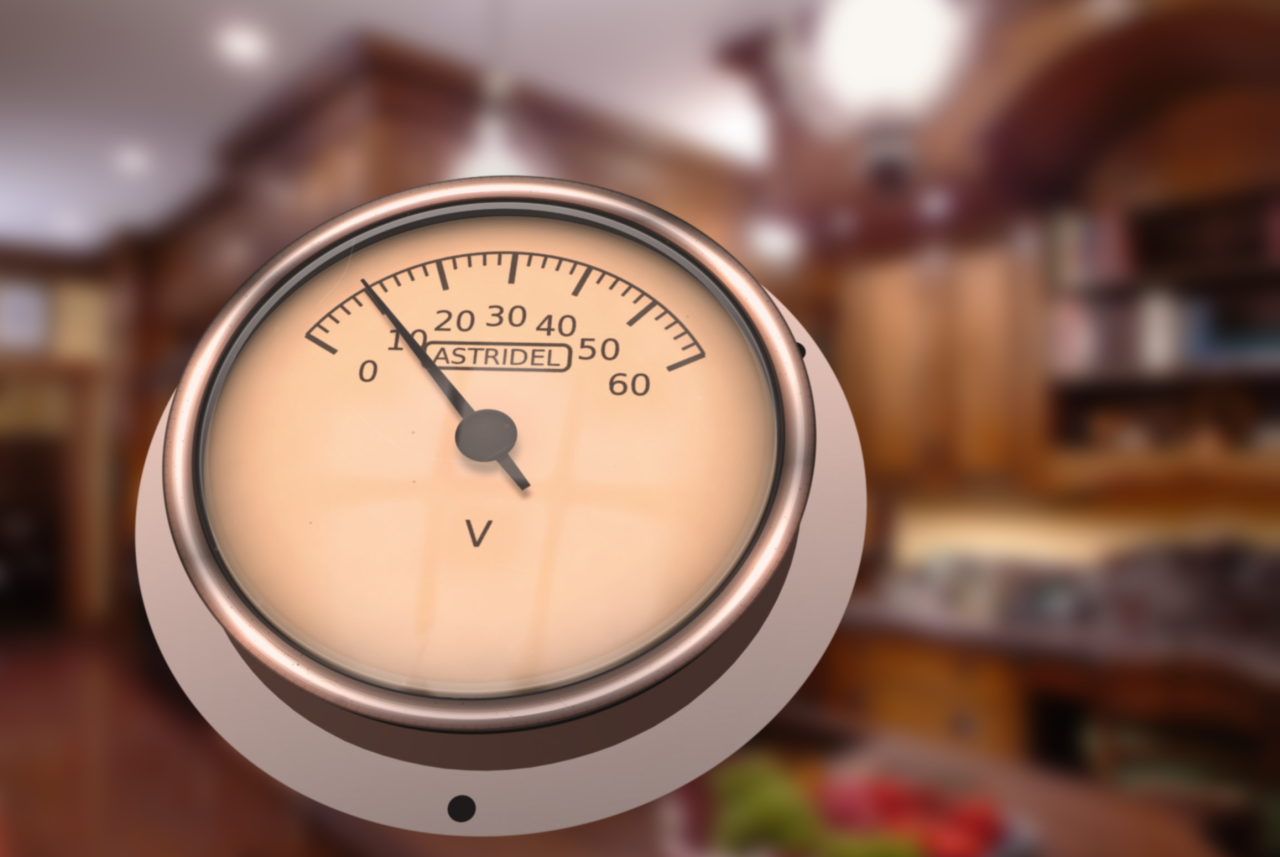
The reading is 10 V
